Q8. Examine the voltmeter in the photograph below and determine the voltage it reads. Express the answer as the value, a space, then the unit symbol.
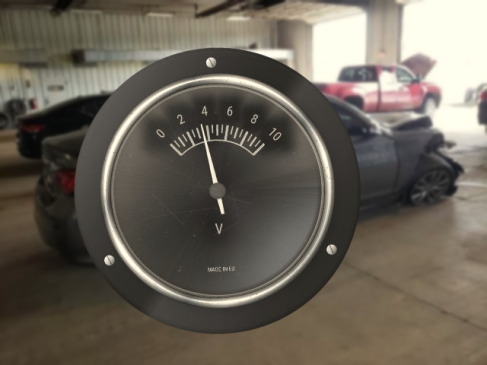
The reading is 3.5 V
